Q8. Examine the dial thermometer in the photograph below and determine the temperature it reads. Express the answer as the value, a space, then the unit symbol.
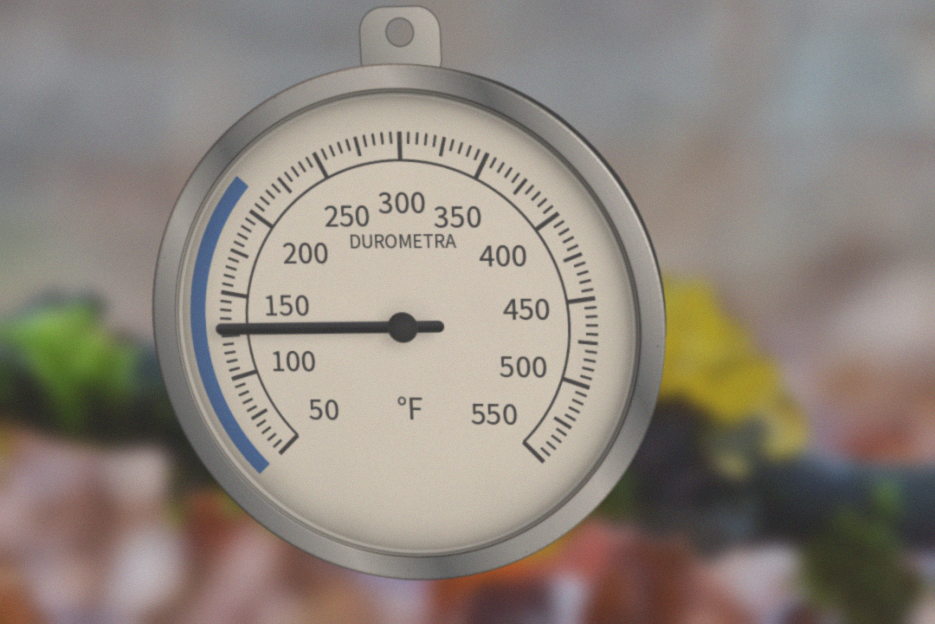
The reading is 130 °F
